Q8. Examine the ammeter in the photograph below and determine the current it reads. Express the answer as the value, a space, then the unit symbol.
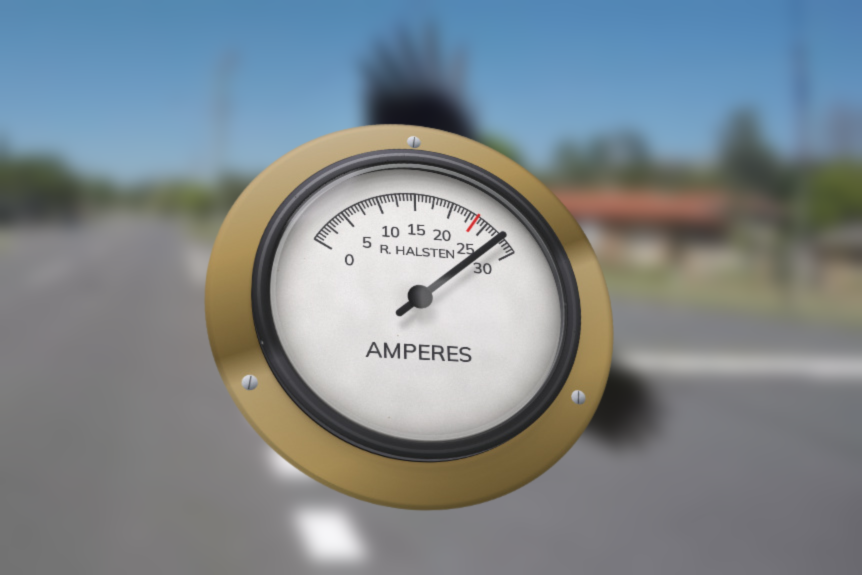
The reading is 27.5 A
